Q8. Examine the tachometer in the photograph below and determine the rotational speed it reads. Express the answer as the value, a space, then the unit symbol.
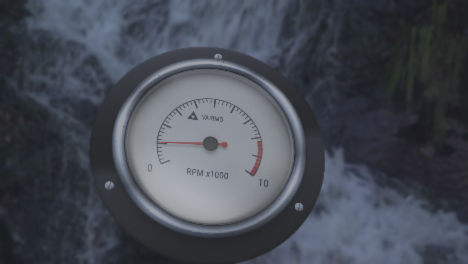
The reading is 1000 rpm
